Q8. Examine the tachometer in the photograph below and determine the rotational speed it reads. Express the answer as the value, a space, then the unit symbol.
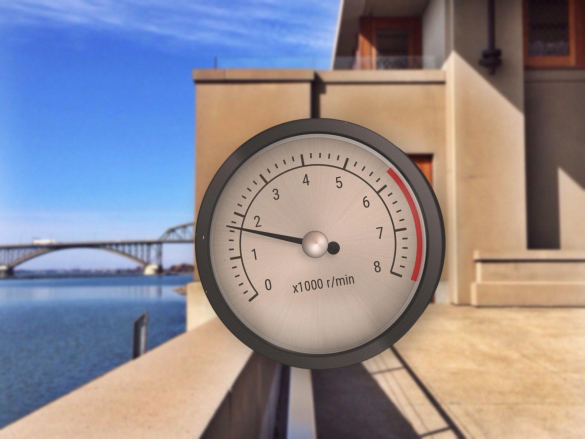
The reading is 1700 rpm
